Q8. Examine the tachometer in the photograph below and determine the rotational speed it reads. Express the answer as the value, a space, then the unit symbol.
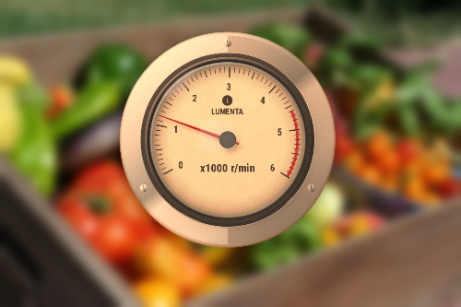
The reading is 1200 rpm
